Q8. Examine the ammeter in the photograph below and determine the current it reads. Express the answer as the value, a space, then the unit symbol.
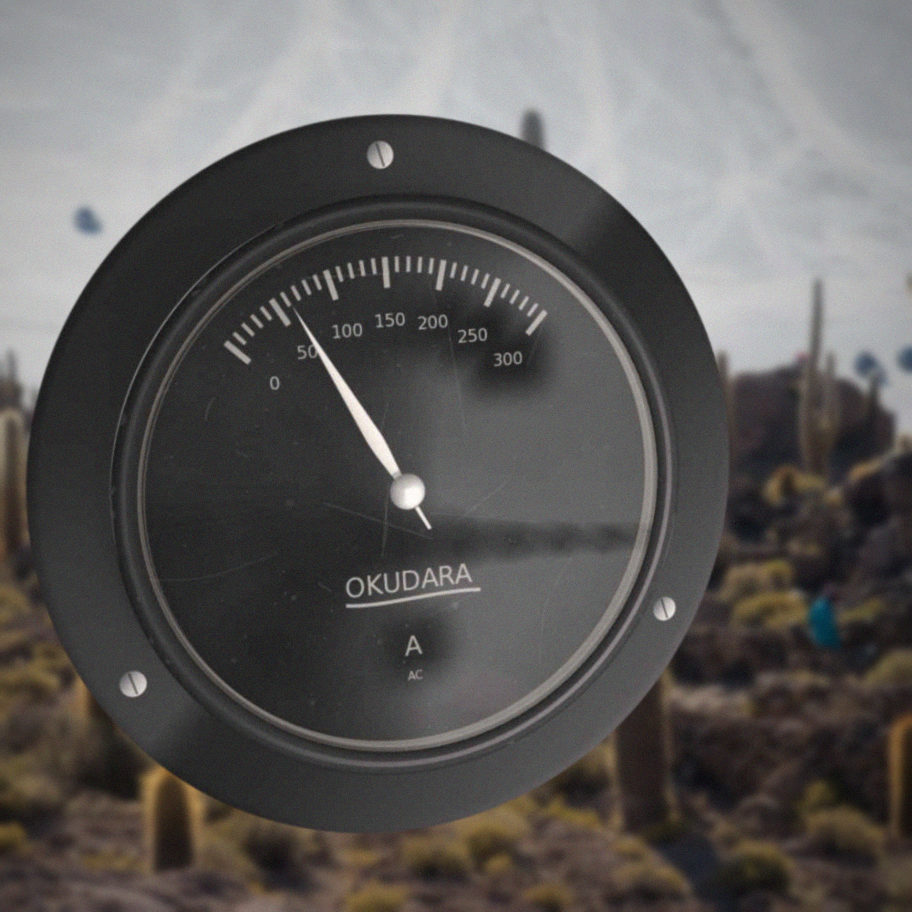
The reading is 60 A
